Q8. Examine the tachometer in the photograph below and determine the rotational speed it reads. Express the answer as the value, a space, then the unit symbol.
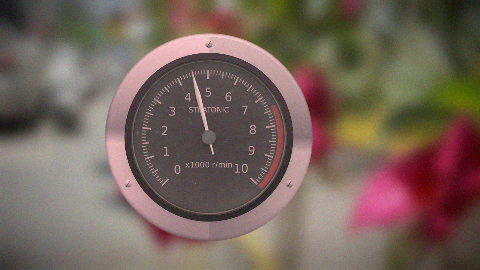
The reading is 4500 rpm
